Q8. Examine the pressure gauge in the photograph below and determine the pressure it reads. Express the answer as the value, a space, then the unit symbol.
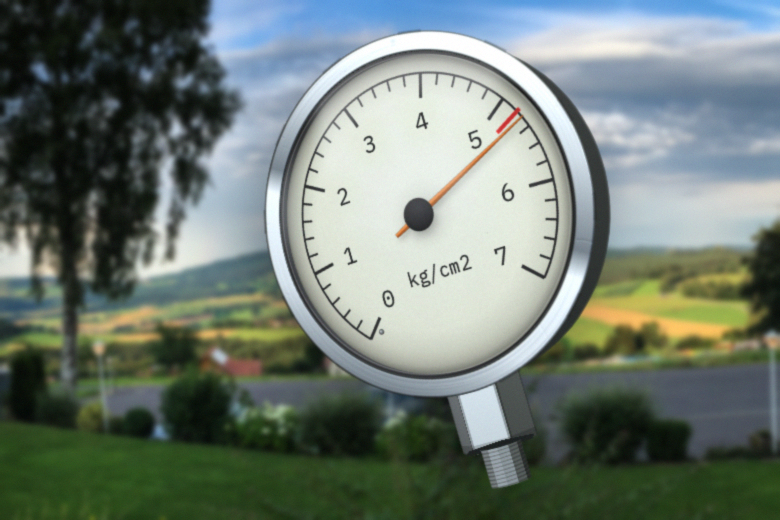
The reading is 5.3 kg/cm²
